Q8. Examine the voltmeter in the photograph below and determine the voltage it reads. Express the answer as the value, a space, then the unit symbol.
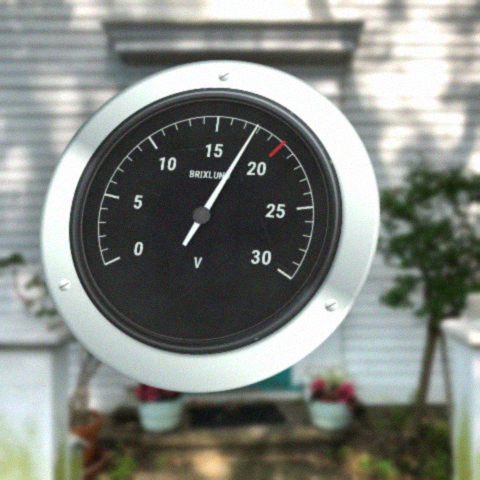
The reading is 18 V
